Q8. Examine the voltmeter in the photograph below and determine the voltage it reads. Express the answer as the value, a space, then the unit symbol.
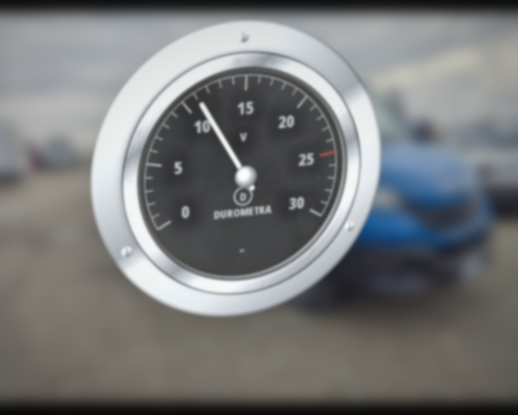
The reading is 11 V
